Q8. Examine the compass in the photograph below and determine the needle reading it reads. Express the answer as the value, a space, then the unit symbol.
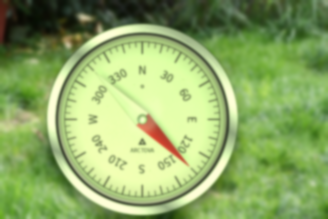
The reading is 135 °
